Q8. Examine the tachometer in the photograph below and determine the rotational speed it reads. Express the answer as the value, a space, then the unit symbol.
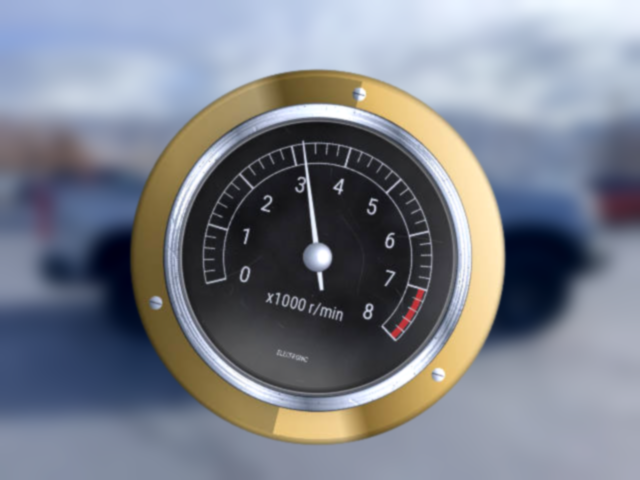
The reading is 3200 rpm
